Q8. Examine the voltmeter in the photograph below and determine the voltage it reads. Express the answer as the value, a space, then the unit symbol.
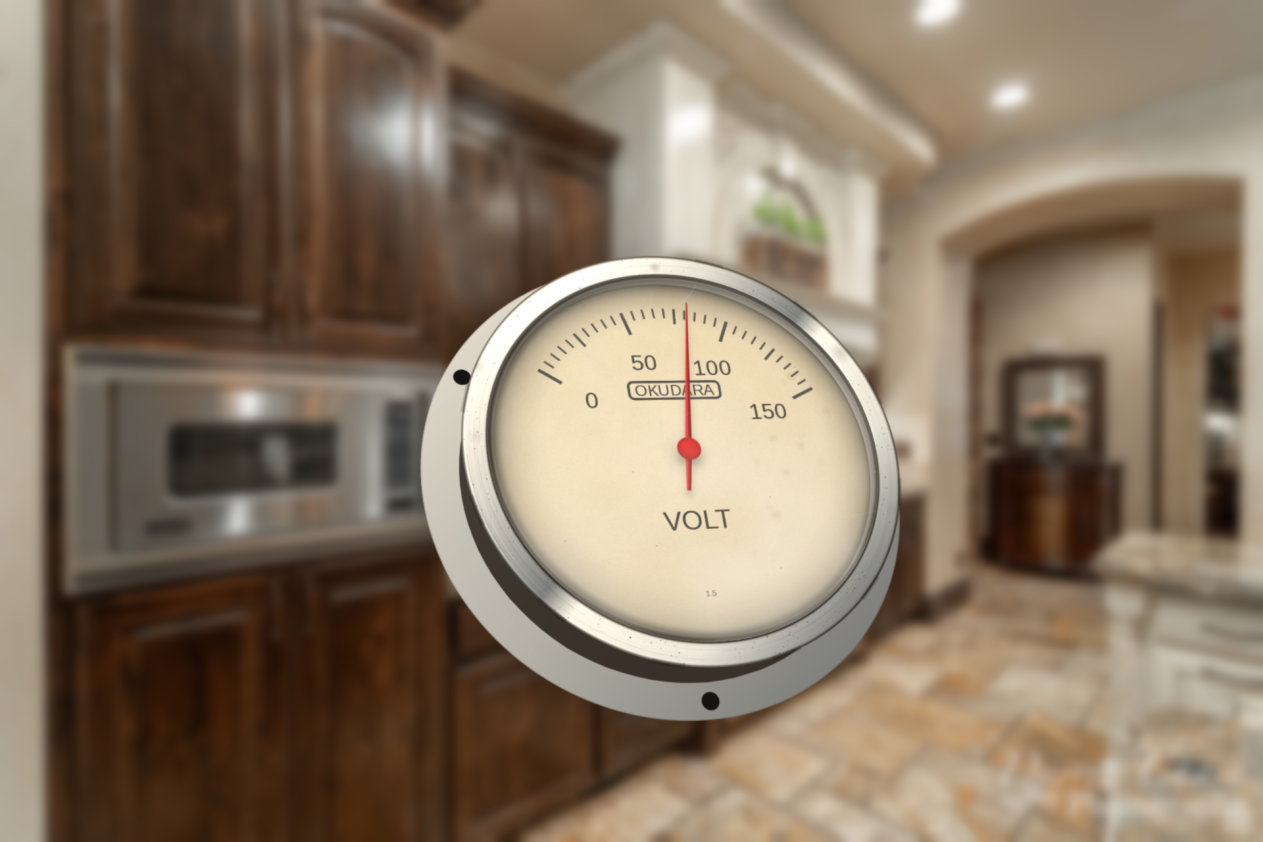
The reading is 80 V
